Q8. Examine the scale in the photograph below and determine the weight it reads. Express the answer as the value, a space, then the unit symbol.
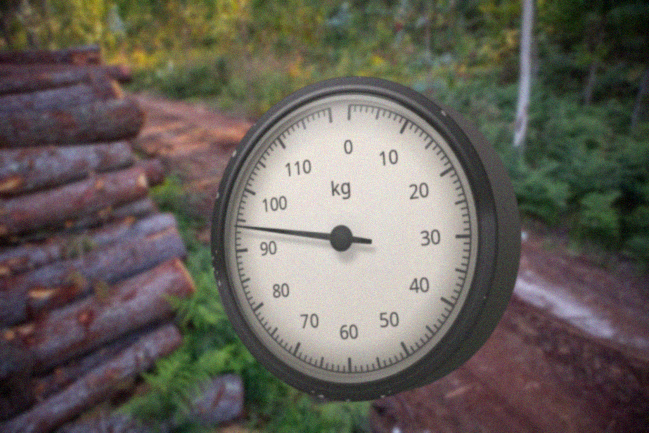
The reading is 94 kg
